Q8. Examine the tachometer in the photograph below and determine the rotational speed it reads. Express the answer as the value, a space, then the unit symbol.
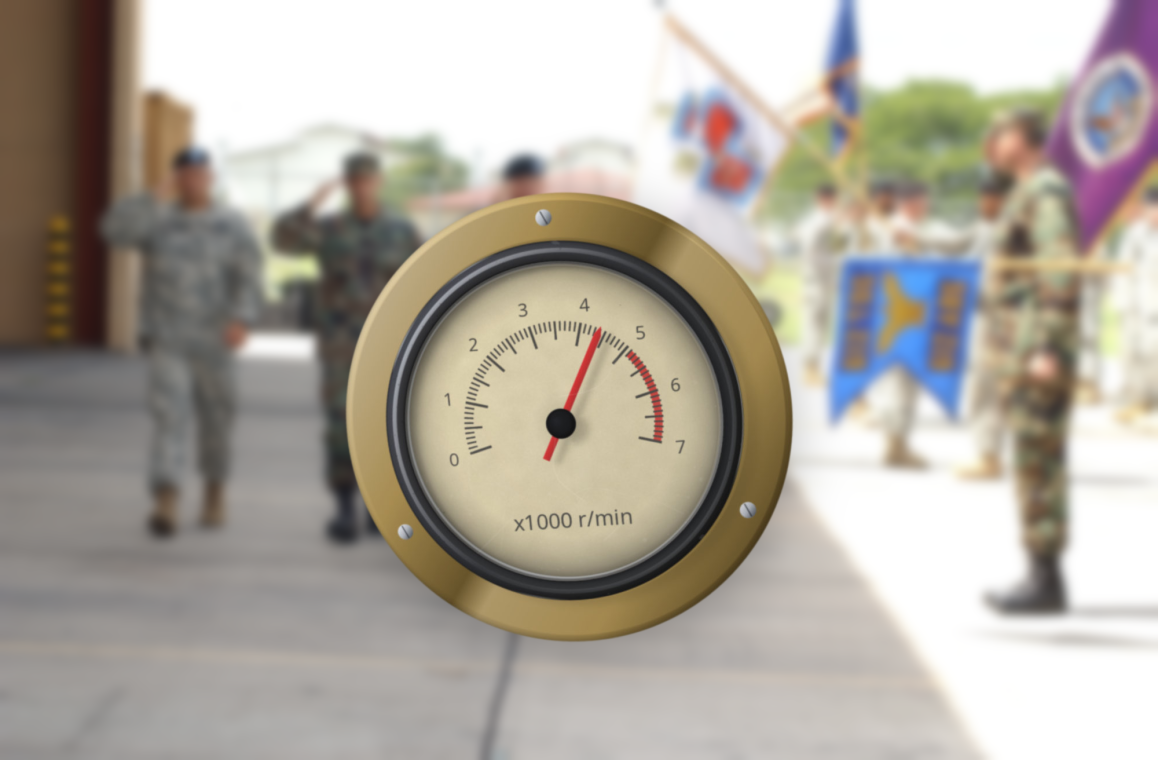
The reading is 4400 rpm
